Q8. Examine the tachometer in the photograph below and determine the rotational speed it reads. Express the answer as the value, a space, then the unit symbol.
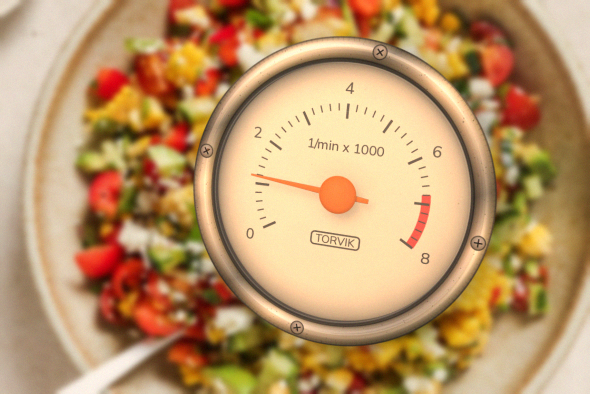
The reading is 1200 rpm
